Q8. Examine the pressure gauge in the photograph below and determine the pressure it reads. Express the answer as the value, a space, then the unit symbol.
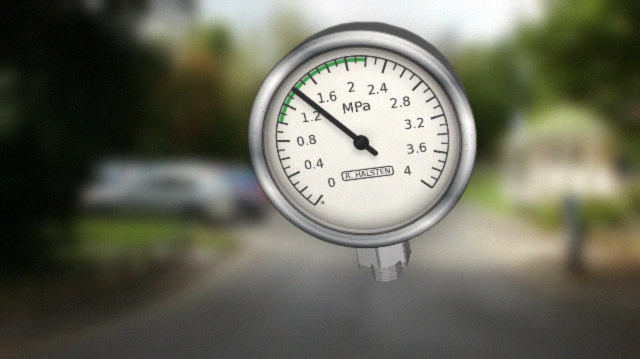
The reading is 1.4 MPa
